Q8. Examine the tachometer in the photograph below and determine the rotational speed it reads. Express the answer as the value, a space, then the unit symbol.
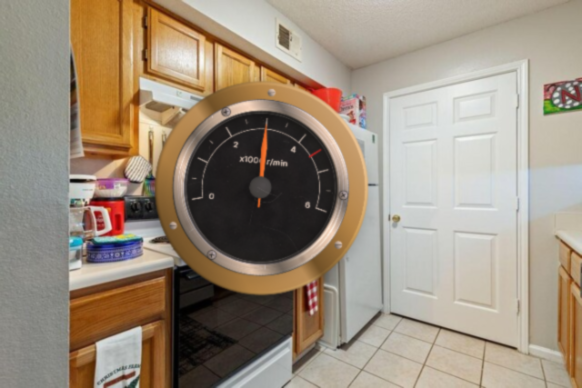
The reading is 3000 rpm
